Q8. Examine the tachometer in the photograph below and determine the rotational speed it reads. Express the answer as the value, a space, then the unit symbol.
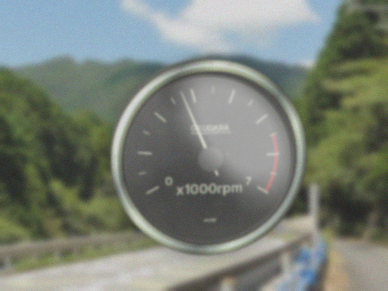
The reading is 2750 rpm
